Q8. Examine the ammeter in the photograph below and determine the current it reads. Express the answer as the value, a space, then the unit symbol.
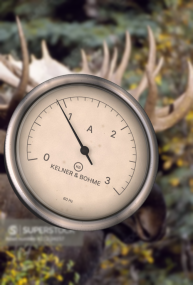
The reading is 0.9 A
